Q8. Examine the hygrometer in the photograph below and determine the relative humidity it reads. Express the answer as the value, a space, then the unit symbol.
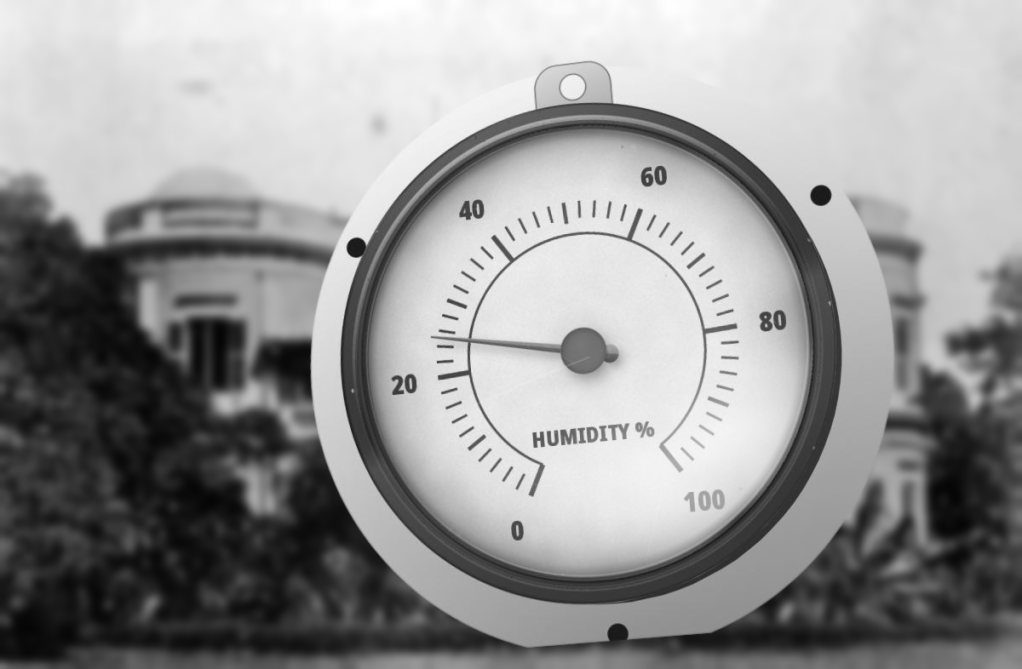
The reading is 25 %
